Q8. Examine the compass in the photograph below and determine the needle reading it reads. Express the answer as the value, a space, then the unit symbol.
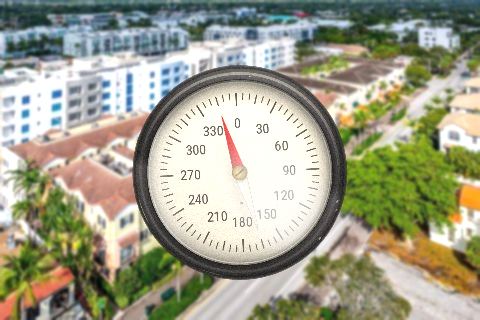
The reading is 345 °
